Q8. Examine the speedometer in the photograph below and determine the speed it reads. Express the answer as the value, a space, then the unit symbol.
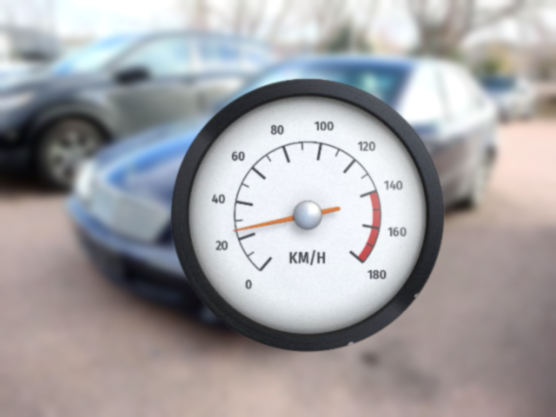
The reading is 25 km/h
